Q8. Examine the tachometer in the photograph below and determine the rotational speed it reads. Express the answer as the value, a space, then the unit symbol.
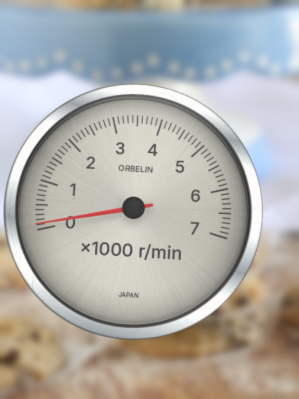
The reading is 100 rpm
